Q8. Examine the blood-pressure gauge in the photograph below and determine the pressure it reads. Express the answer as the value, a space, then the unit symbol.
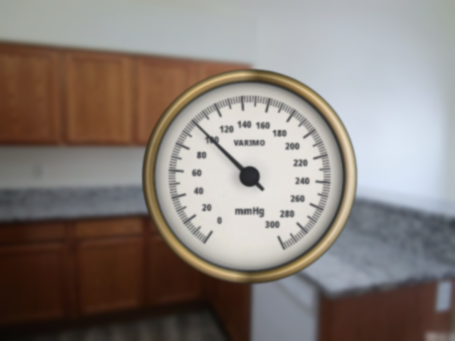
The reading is 100 mmHg
